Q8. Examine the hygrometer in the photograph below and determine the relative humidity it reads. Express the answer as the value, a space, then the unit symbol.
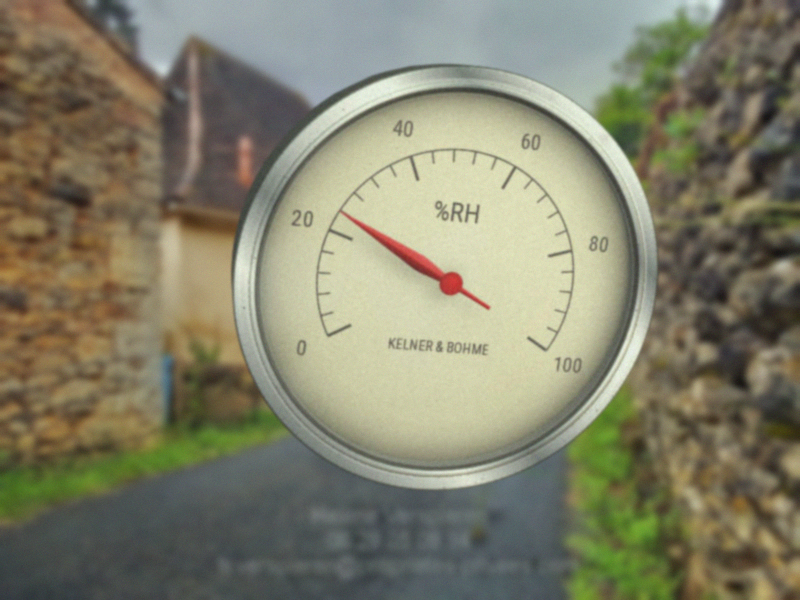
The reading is 24 %
